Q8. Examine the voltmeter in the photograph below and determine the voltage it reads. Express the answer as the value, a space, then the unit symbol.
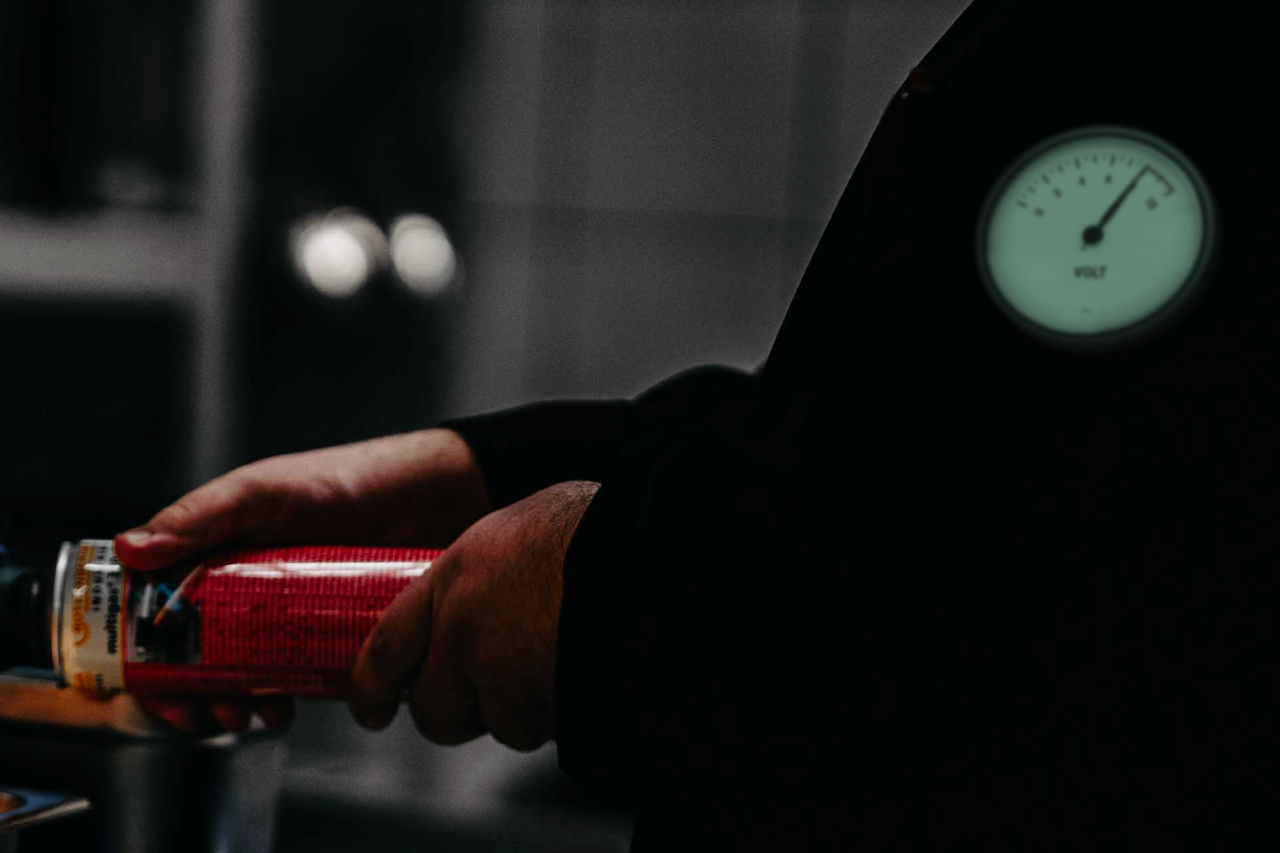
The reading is 8 V
